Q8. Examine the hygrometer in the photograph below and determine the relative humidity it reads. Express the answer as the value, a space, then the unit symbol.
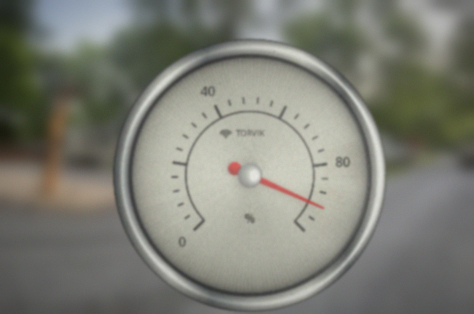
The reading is 92 %
